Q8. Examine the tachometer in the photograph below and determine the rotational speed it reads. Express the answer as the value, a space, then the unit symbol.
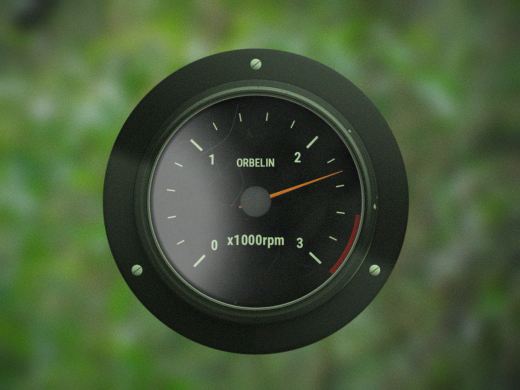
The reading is 2300 rpm
